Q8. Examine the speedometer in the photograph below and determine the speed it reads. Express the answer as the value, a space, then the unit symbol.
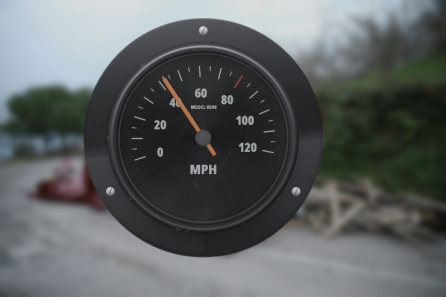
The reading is 42.5 mph
